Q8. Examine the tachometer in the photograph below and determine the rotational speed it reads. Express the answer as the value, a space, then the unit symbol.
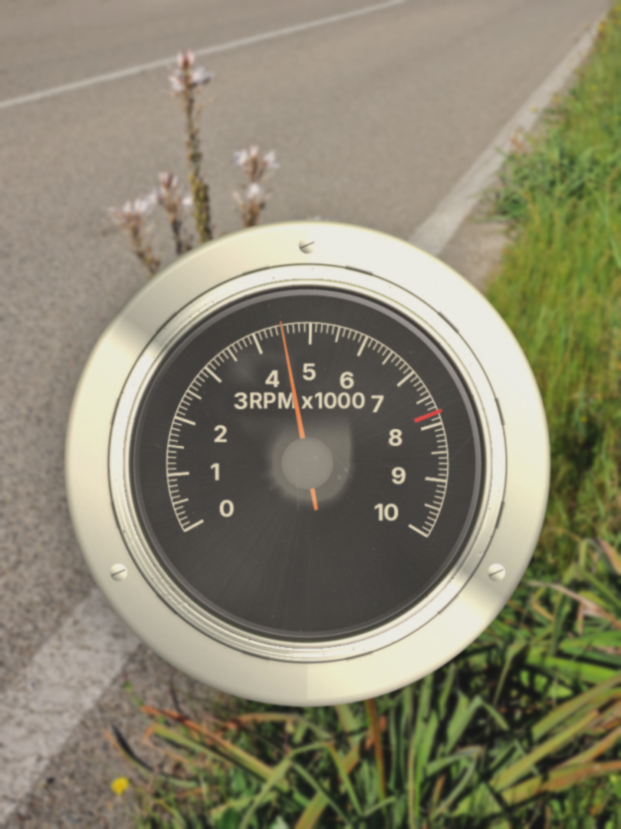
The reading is 4500 rpm
